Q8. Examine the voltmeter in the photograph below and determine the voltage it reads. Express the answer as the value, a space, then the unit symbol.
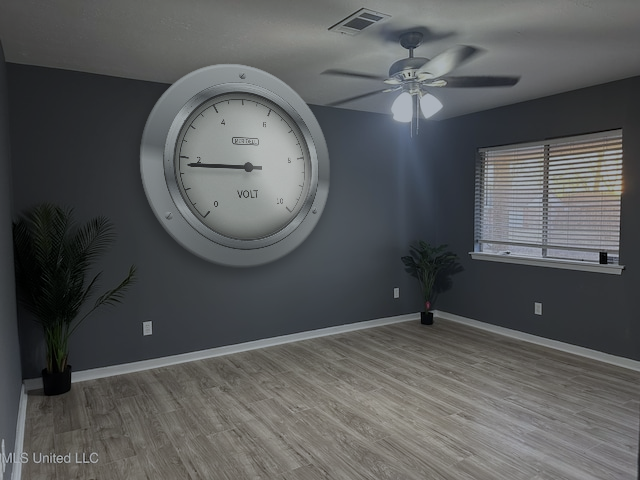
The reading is 1.75 V
